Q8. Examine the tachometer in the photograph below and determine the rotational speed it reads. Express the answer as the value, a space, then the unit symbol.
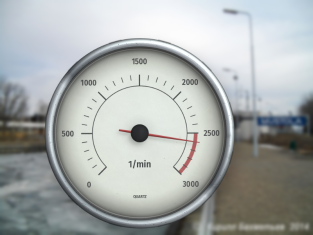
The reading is 2600 rpm
